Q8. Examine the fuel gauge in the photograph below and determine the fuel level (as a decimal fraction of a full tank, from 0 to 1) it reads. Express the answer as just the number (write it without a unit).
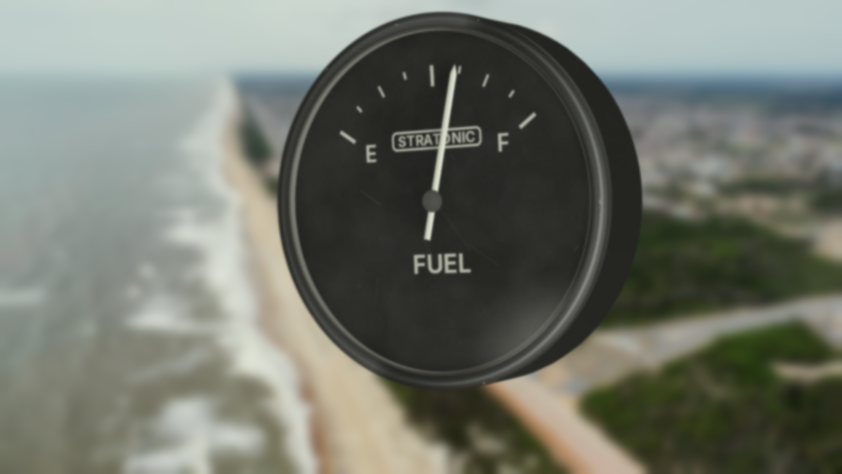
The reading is 0.625
